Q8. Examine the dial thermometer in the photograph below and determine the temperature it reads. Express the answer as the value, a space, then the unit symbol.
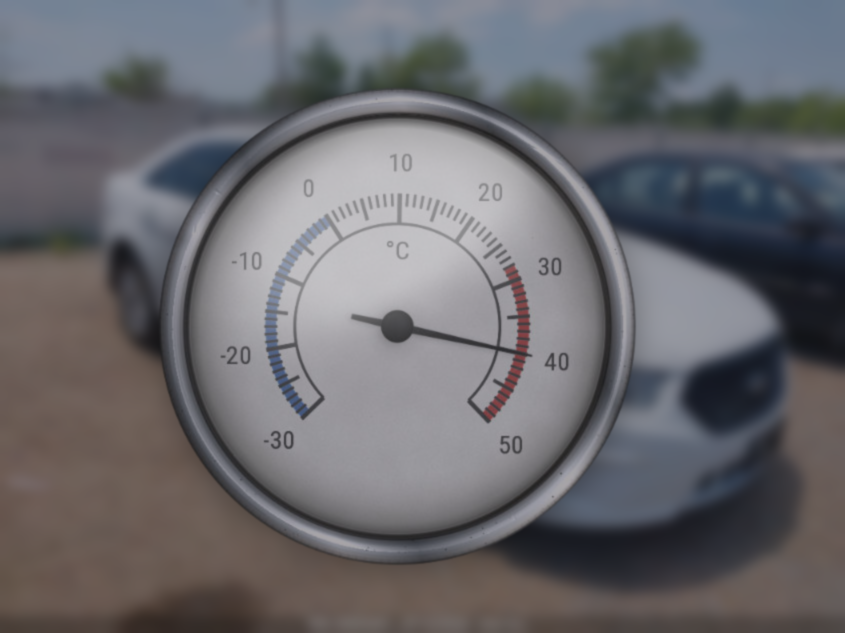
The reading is 40 °C
